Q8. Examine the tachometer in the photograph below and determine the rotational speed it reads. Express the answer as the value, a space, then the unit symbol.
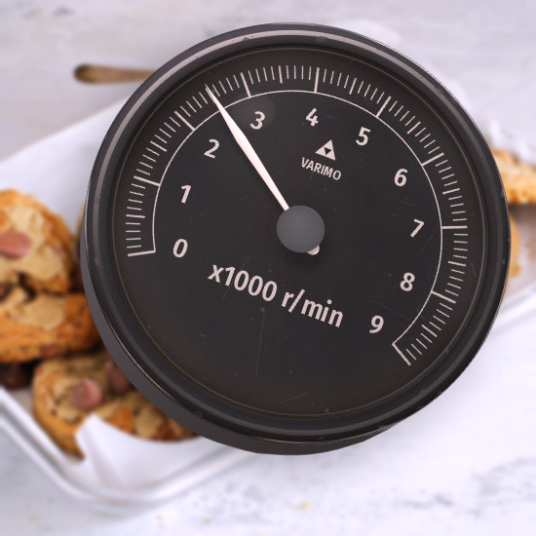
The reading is 2500 rpm
